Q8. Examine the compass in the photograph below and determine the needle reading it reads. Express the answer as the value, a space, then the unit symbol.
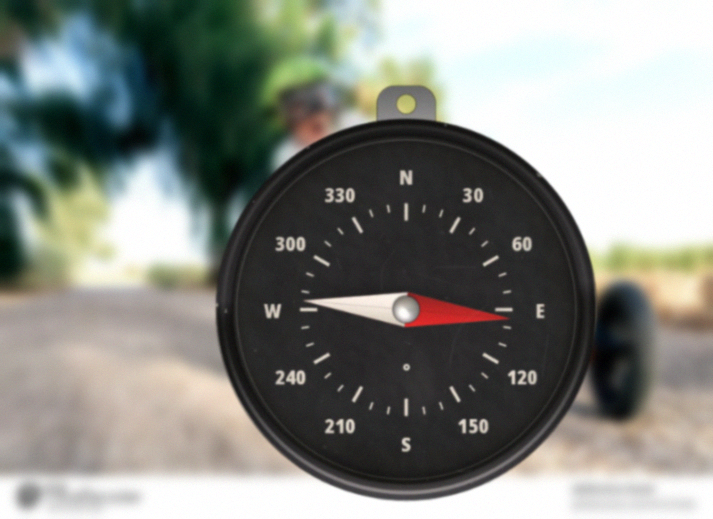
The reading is 95 °
